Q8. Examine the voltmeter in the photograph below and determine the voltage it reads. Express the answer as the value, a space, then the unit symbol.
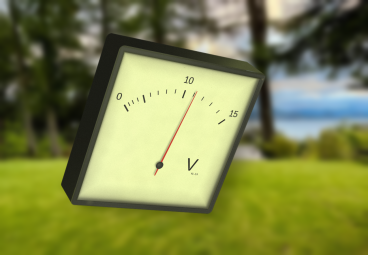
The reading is 11 V
